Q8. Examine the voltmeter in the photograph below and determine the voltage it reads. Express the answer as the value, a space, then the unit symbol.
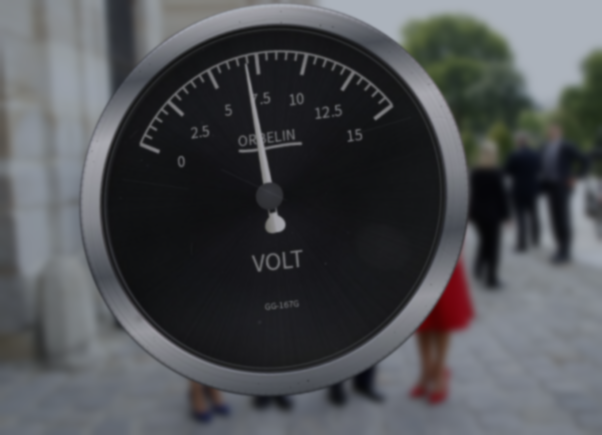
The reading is 7 V
